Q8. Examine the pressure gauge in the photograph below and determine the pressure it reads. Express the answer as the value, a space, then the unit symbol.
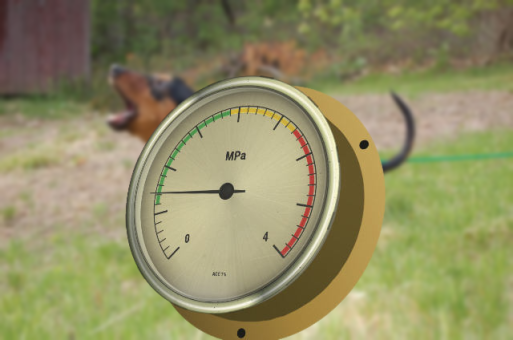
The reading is 0.7 MPa
